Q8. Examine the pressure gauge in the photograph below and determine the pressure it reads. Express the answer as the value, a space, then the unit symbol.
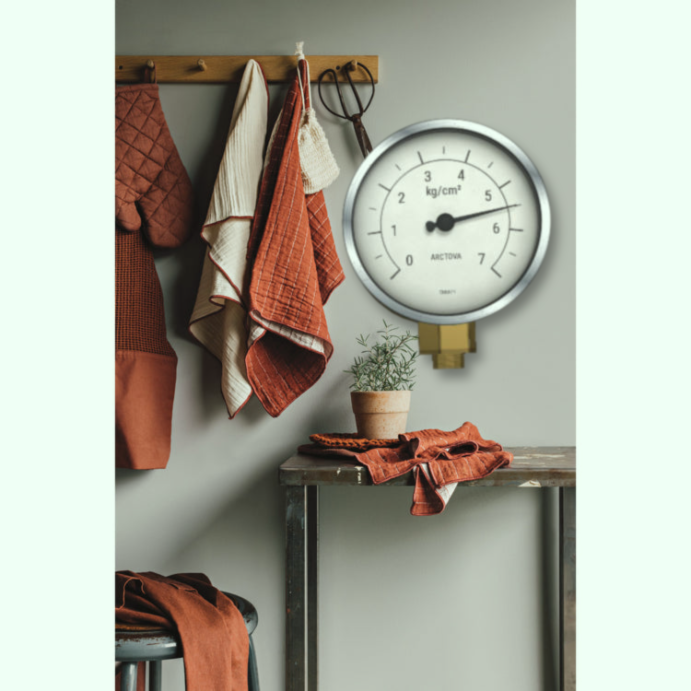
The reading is 5.5 kg/cm²
